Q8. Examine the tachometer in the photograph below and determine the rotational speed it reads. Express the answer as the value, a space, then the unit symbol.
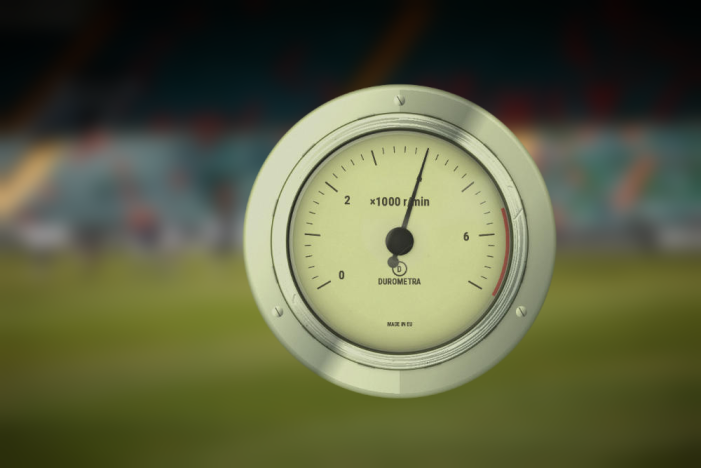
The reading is 4000 rpm
